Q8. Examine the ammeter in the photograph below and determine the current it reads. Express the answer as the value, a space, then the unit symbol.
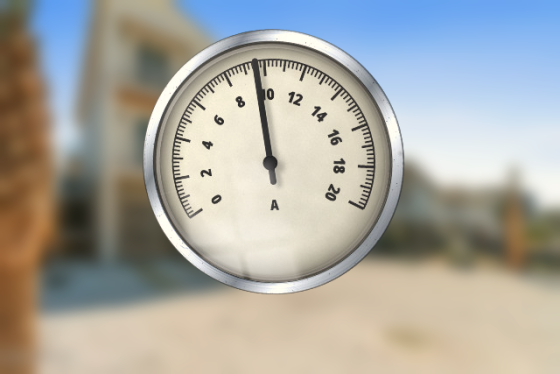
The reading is 9.6 A
